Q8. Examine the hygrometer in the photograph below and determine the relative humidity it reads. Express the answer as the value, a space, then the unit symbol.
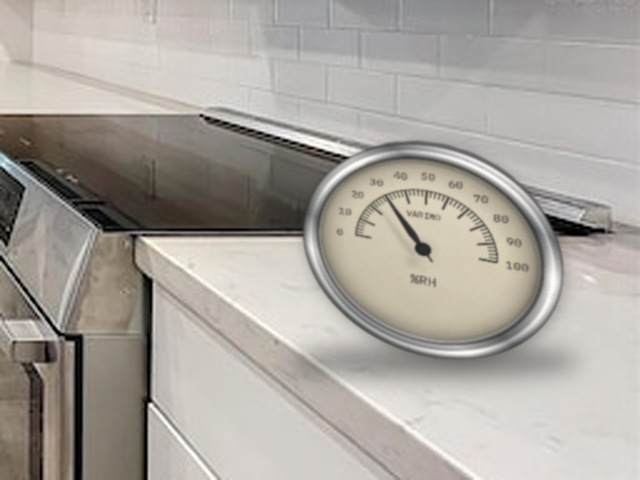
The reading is 30 %
